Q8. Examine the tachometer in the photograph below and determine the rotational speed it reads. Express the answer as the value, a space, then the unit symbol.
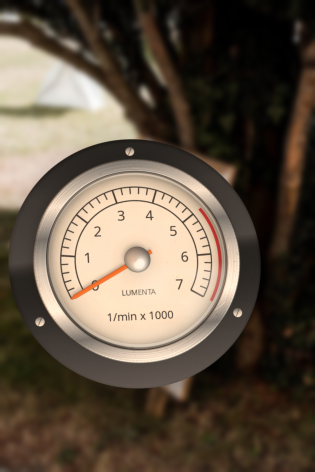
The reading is 0 rpm
